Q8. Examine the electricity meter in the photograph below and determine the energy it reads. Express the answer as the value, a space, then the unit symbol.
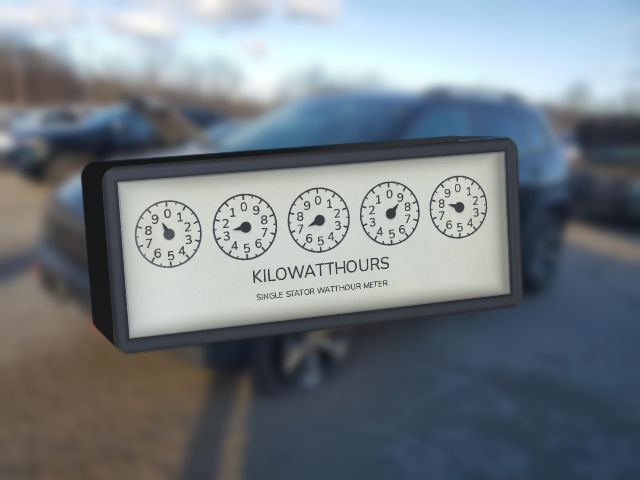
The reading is 92688 kWh
